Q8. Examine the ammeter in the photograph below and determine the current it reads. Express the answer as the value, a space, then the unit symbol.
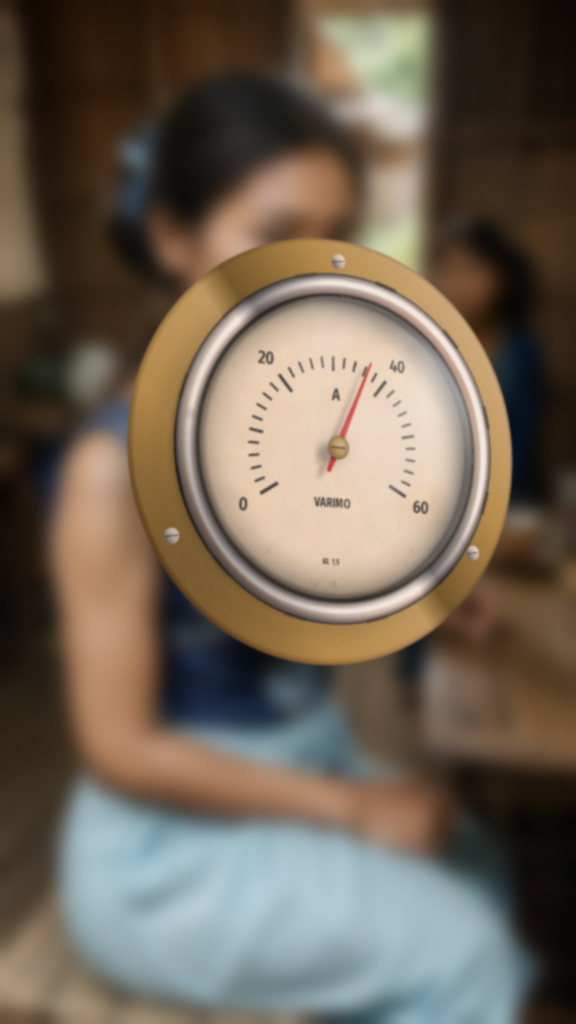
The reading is 36 A
